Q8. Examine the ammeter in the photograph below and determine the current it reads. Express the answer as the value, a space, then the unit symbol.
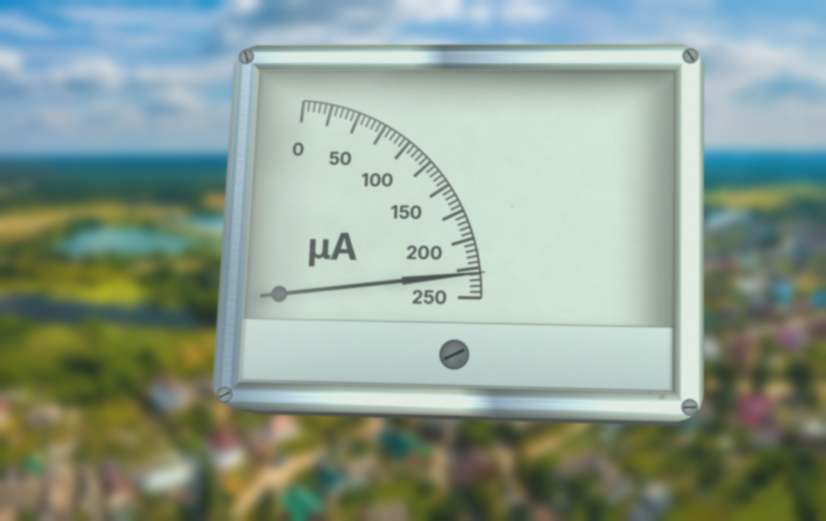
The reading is 230 µA
